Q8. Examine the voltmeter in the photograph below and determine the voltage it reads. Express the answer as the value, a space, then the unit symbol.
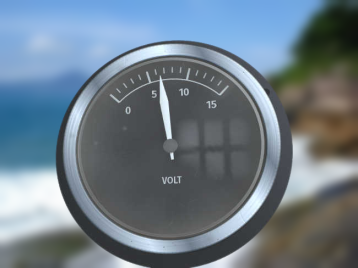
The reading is 6.5 V
